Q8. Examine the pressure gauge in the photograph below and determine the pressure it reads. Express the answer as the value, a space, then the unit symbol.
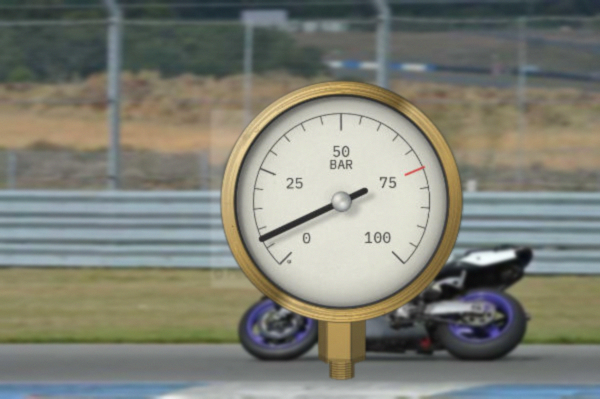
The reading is 7.5 bar
